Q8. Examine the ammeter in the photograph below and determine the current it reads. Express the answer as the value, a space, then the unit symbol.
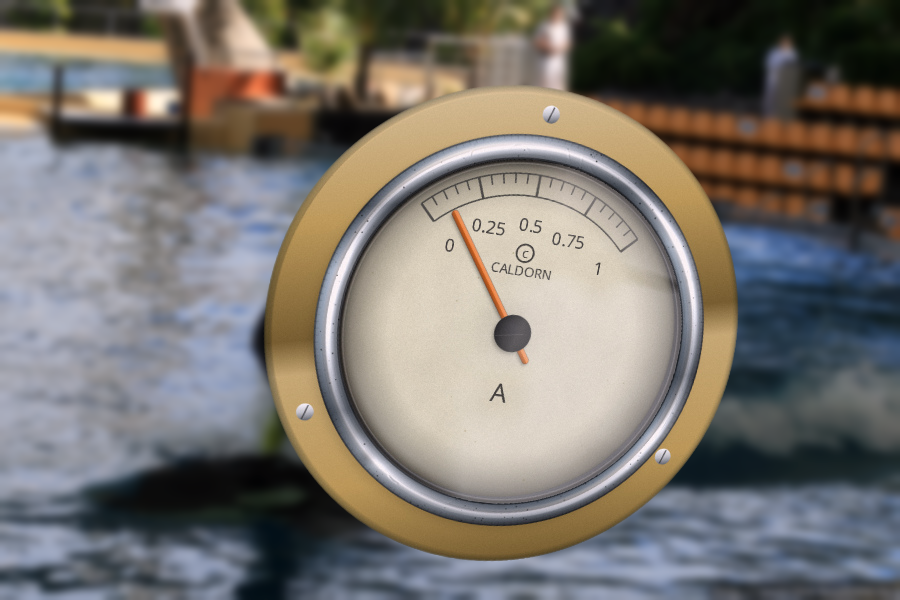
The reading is 0.1 A
